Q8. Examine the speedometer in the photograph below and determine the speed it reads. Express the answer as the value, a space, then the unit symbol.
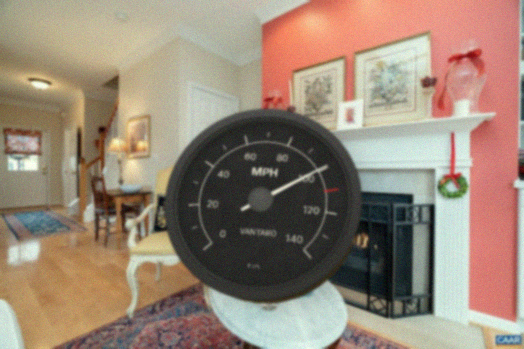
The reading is 100 mph
